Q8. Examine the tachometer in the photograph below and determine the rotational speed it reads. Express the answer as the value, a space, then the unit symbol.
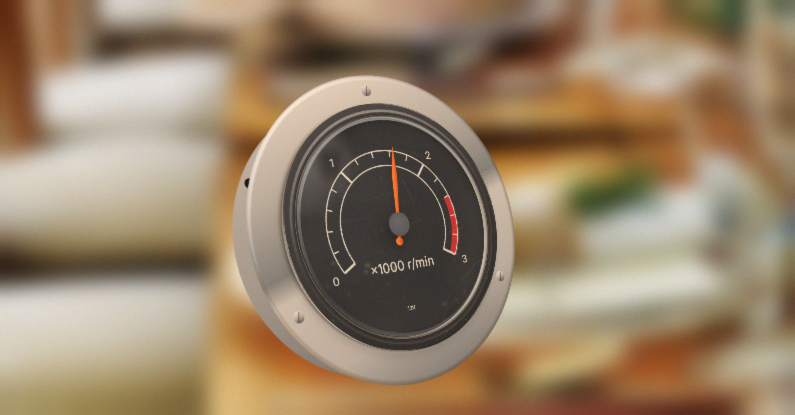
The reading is 1600 rpm
